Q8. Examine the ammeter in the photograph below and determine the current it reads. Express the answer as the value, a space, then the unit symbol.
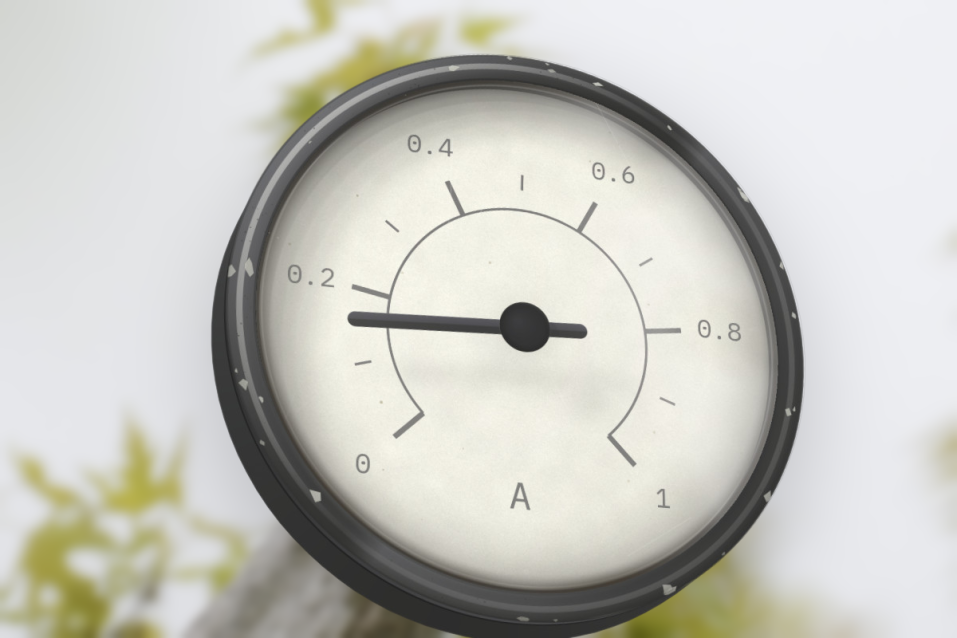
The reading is 0.15 A
